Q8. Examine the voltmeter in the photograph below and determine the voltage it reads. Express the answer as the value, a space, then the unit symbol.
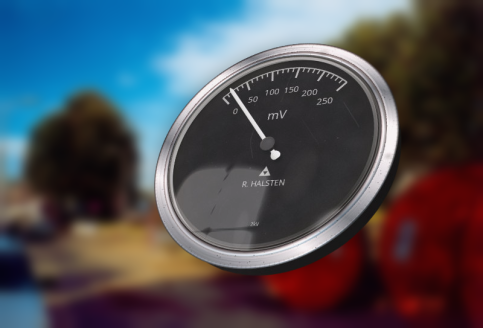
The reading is 20 mV
